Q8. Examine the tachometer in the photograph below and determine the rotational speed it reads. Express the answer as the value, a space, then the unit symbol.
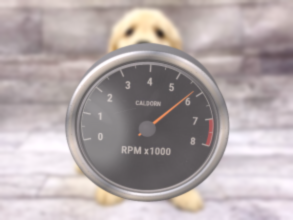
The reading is 5750 rpm
